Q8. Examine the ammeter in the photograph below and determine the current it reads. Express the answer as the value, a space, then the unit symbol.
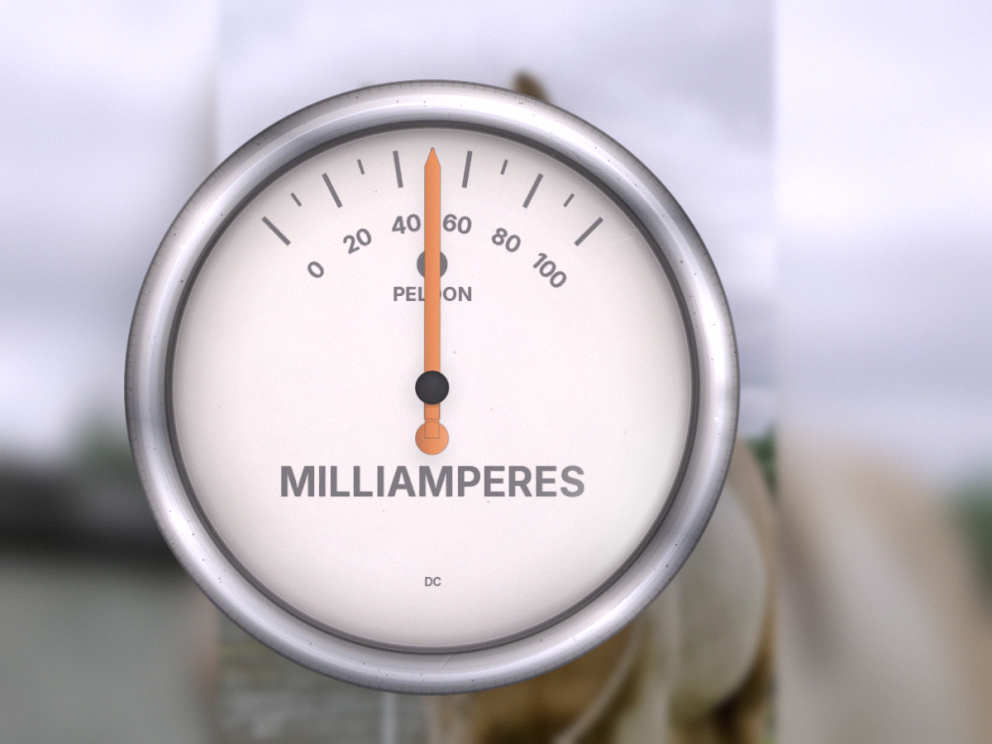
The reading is 50 mA
